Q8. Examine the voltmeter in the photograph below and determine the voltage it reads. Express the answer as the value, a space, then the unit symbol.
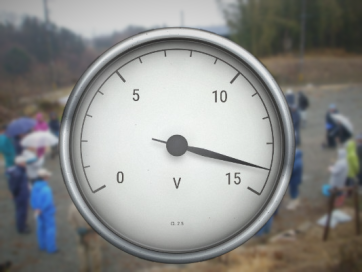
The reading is 14 V
